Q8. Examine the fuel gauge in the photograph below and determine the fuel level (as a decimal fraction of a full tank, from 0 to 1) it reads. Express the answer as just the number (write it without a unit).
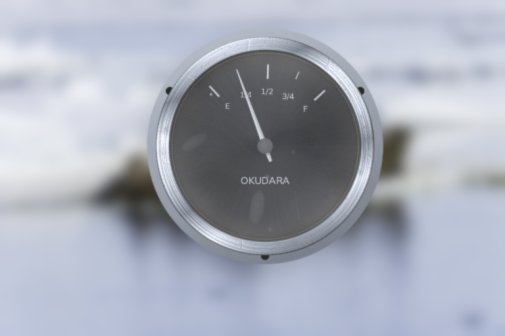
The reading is 0.25
